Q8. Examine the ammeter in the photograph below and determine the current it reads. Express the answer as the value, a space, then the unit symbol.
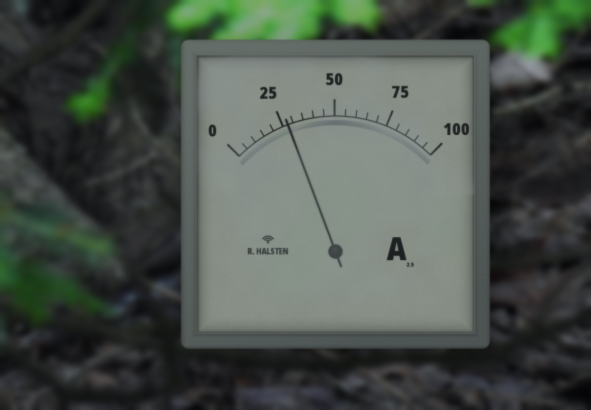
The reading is 27.5 A
